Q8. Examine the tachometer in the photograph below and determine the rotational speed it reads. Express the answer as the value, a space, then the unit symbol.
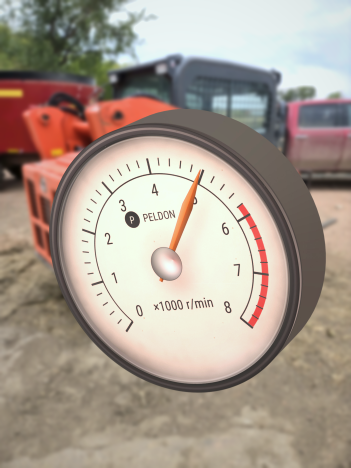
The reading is 5000 rpm
